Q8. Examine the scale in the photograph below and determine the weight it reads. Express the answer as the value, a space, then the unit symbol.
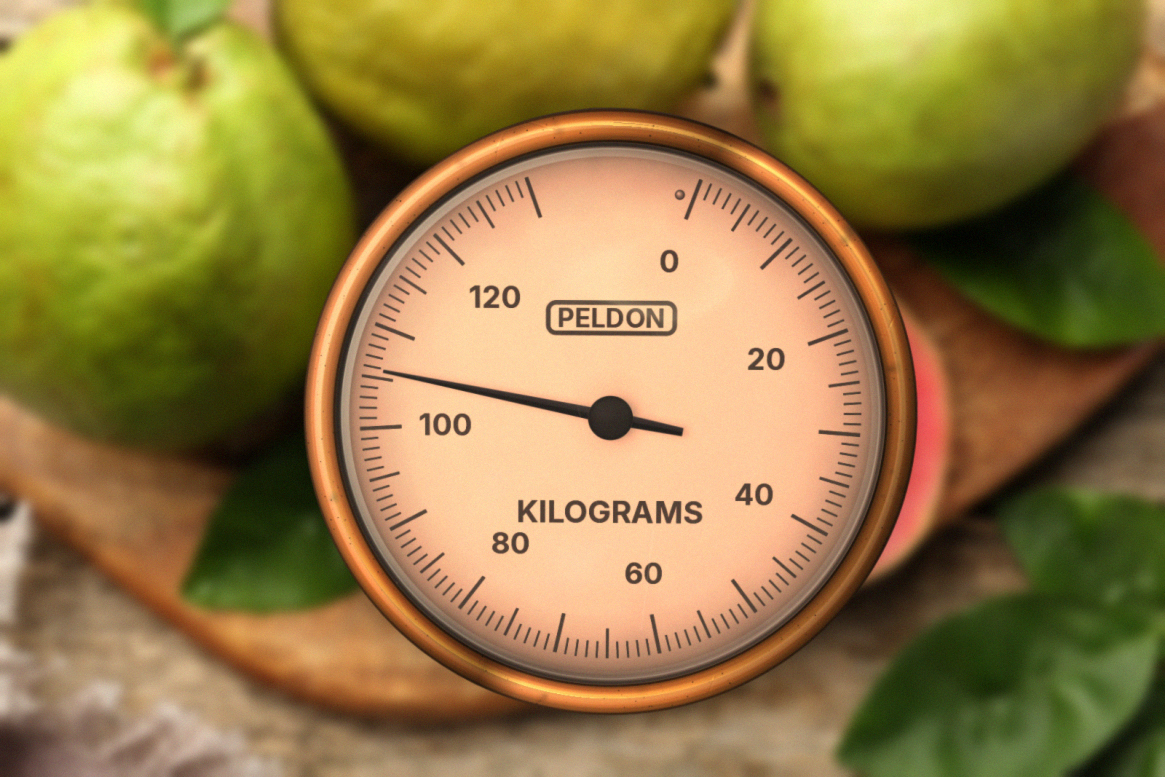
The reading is 106 kg
